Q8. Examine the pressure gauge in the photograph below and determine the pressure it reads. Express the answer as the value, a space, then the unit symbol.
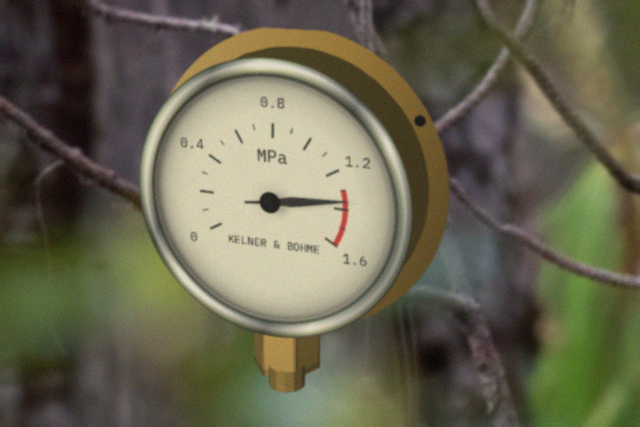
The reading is 1.35 MPa
